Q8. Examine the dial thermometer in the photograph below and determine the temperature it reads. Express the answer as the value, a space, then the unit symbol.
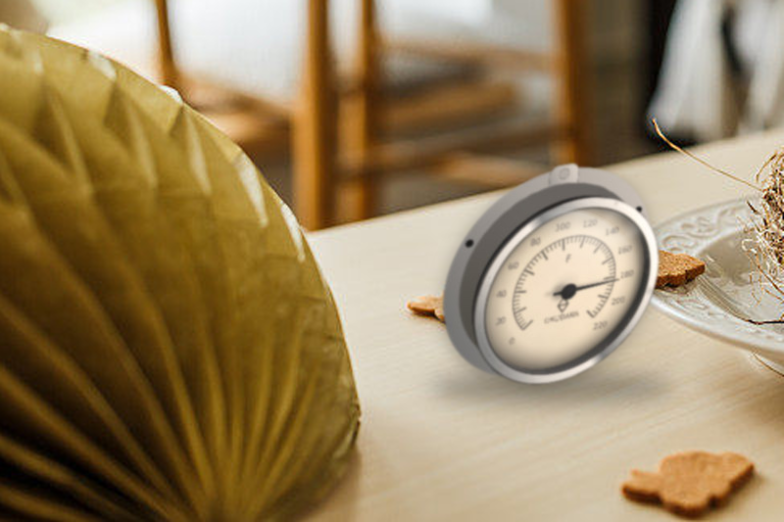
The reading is 180 °F
